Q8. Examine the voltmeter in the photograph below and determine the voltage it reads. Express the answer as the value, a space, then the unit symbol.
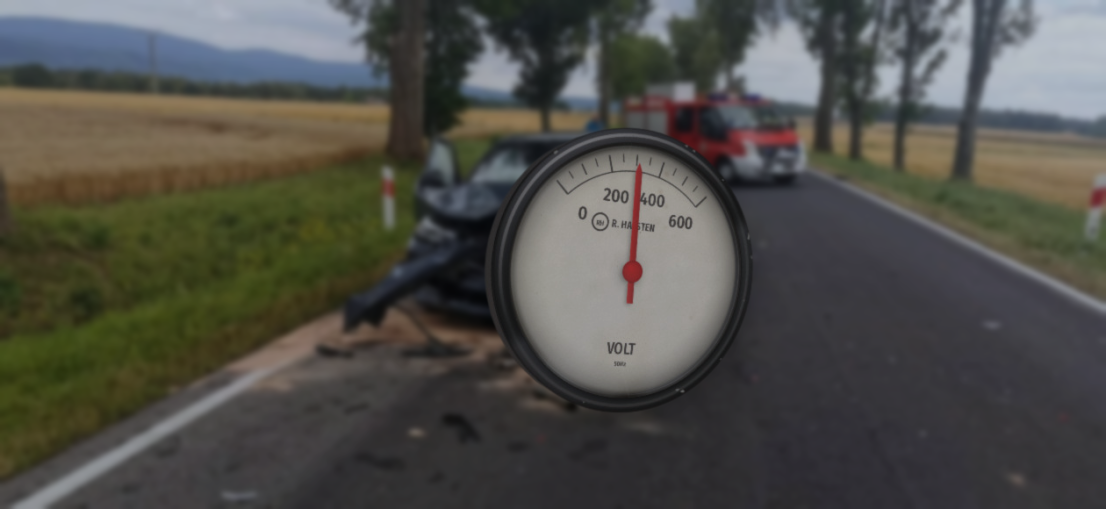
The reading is 300 V
